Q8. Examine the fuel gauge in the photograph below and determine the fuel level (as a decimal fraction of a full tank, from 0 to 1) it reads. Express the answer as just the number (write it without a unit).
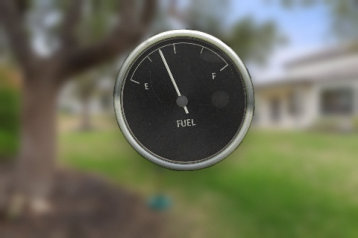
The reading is 0.375
